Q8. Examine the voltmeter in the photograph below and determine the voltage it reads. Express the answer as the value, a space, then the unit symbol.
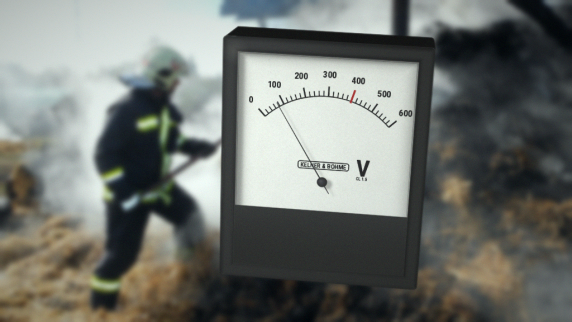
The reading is 80 V
